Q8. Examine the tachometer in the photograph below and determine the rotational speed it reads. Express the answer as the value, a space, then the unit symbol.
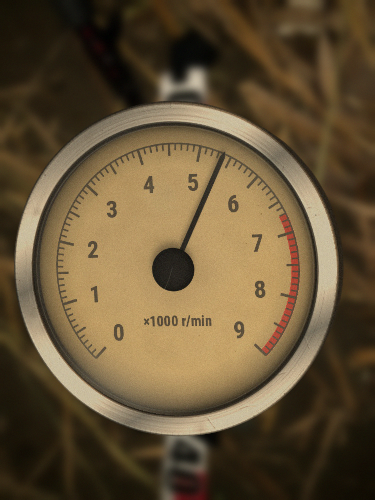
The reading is 5400 rpm
